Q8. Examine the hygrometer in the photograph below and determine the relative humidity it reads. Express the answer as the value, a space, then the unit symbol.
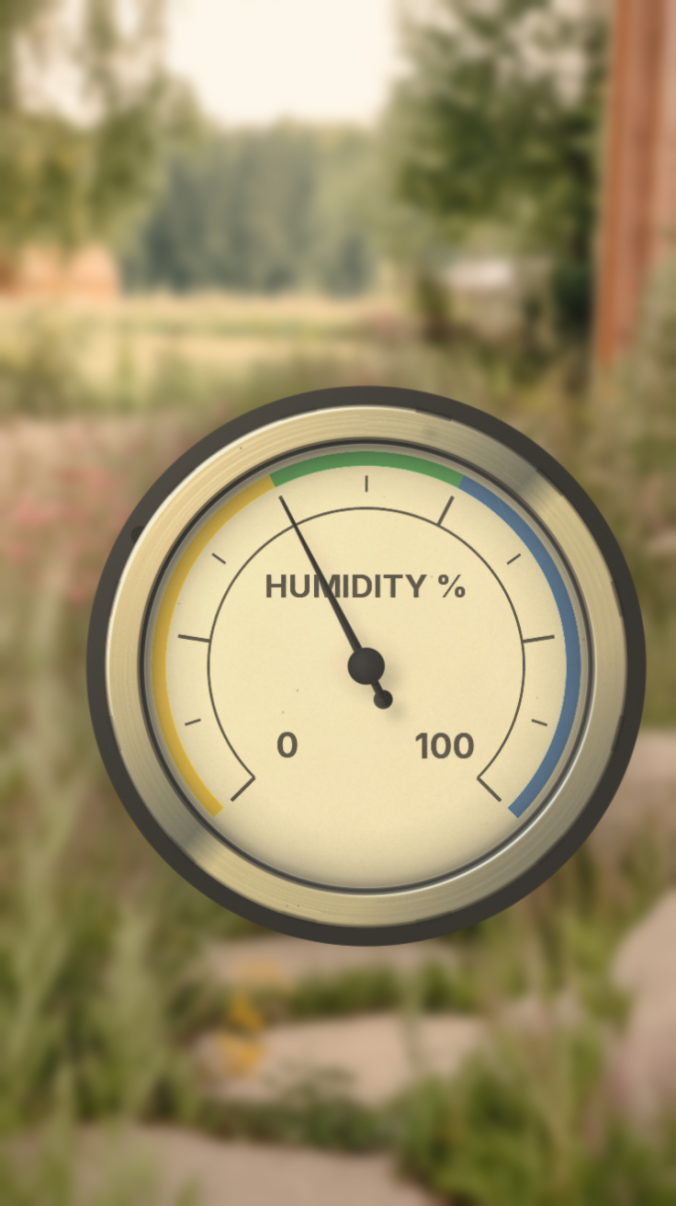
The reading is 40 %
